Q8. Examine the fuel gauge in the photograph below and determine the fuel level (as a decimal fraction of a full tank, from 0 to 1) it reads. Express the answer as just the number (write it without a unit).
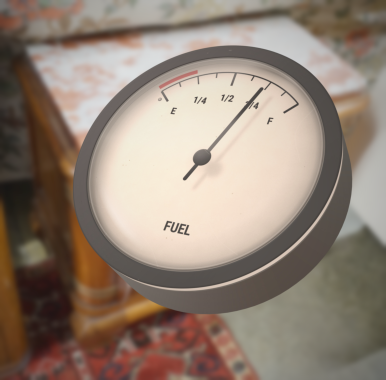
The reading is 0.75
